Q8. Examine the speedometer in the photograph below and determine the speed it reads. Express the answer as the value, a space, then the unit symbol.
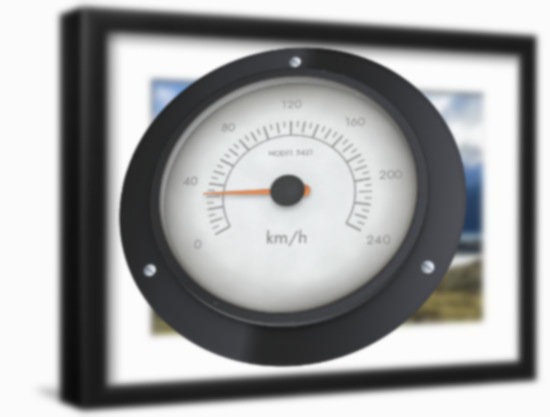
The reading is 30 km/h
